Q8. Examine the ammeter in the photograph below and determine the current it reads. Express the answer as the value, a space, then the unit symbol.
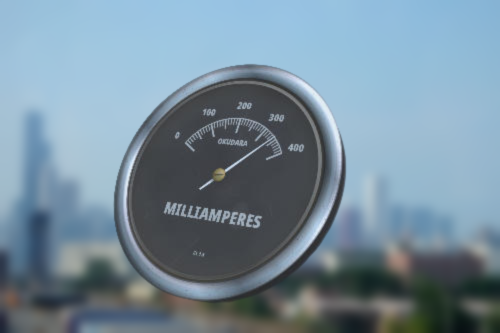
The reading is 350 mA
